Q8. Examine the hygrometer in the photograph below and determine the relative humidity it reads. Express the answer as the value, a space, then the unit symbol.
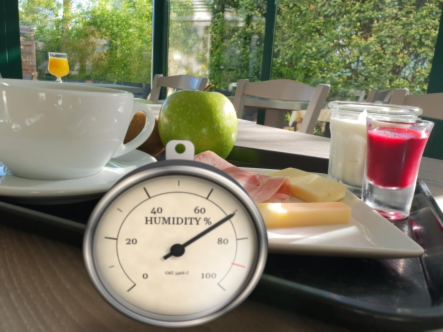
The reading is 70 %
